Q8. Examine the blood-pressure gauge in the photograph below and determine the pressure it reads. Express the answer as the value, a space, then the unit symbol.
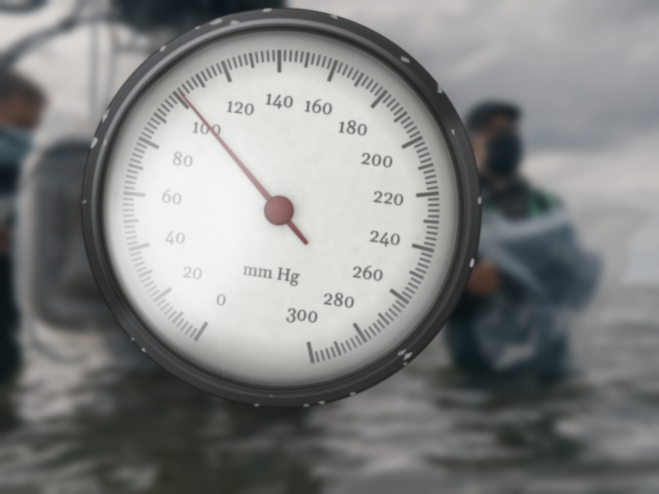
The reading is 102 mmHg
